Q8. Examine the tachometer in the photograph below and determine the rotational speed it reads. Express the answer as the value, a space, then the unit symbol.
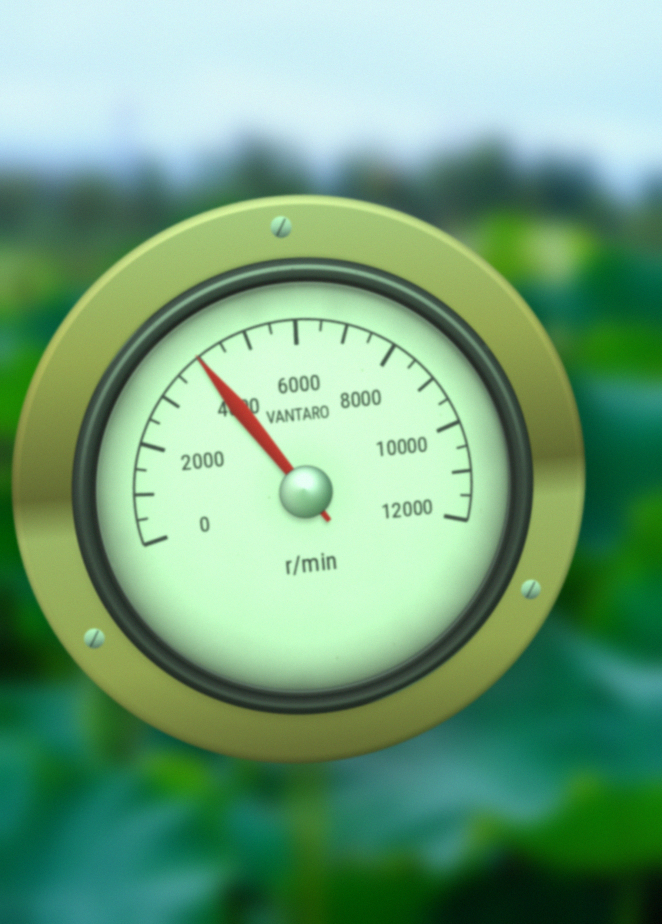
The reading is 4000 rpm
